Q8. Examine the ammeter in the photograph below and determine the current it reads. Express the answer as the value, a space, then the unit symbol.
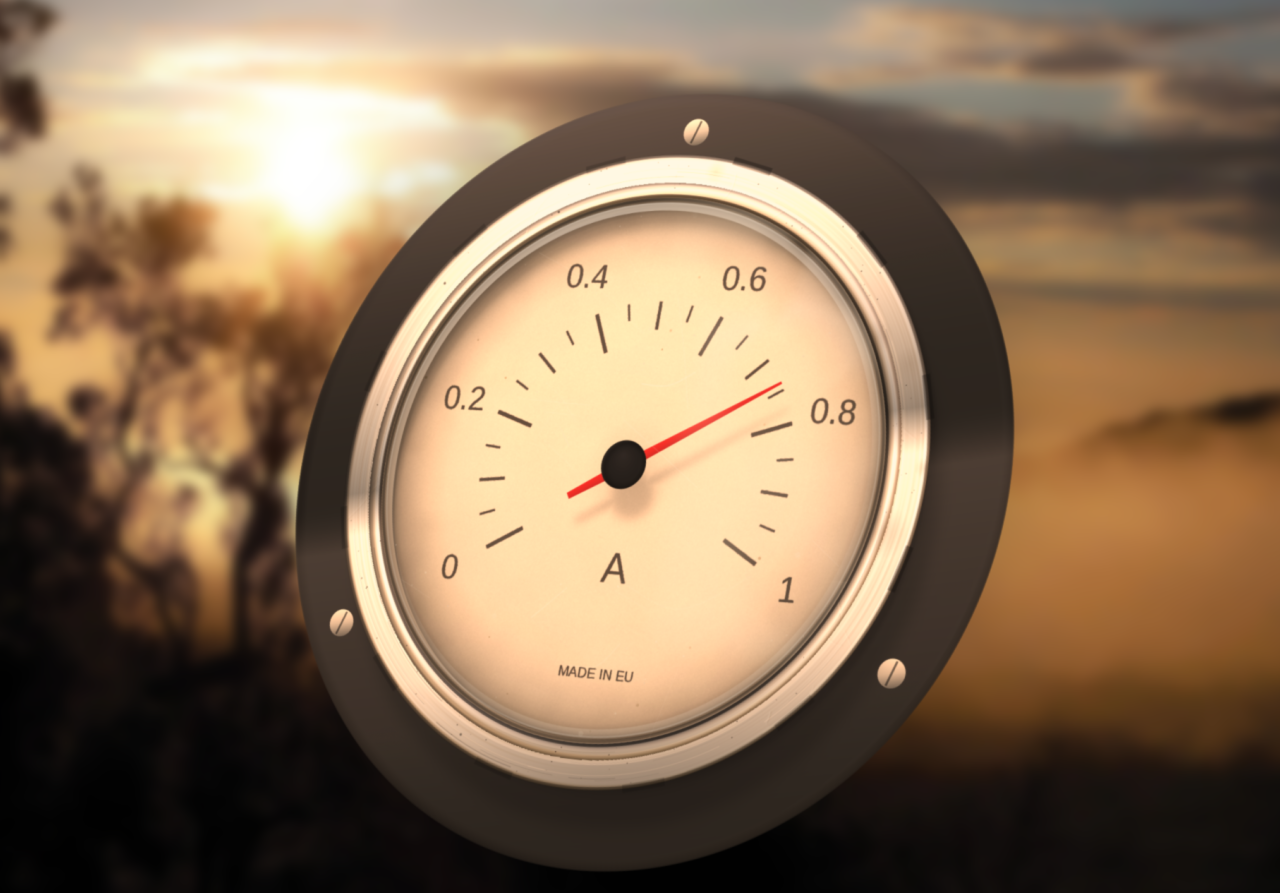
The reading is 0.75 A
